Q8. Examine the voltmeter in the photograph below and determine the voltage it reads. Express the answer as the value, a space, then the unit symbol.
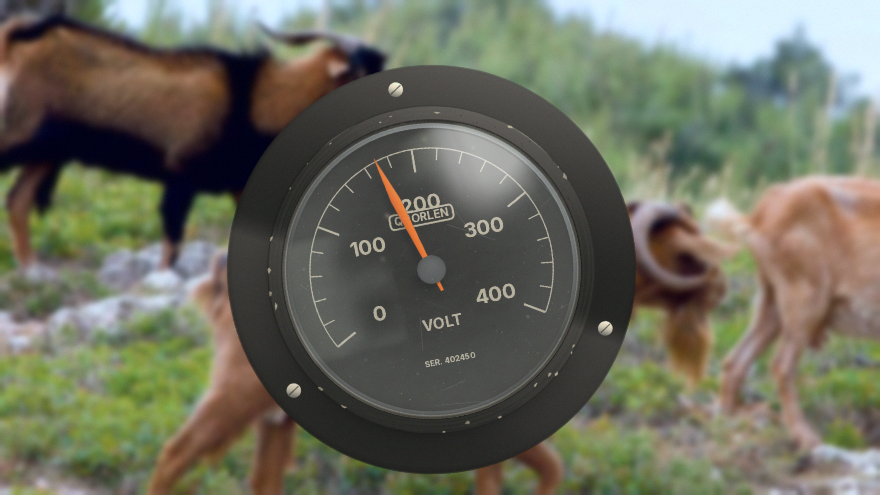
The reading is 170 V
